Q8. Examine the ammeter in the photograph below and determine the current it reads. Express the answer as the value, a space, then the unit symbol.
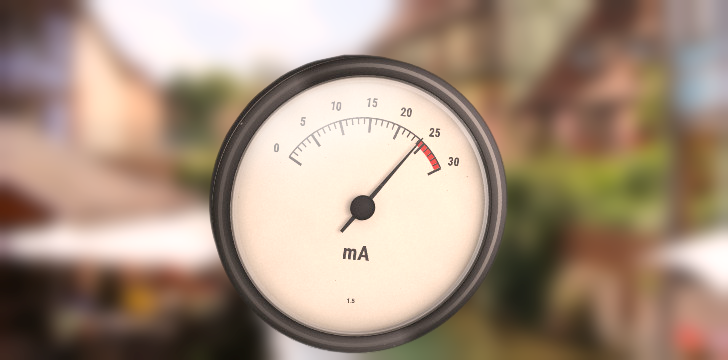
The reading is 24 mA
